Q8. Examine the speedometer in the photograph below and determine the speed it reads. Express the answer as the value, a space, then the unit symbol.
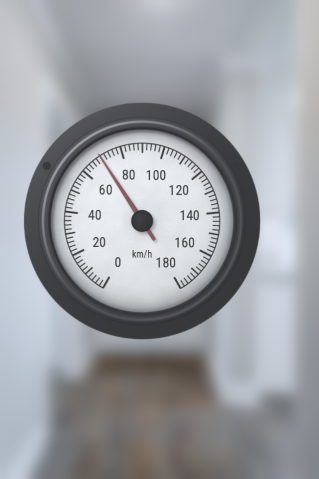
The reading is 70 km/h
